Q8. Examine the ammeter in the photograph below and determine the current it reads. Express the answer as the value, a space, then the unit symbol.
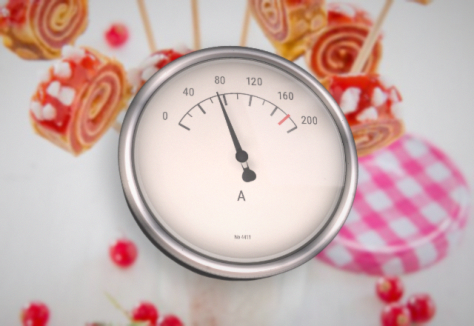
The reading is 70 A
